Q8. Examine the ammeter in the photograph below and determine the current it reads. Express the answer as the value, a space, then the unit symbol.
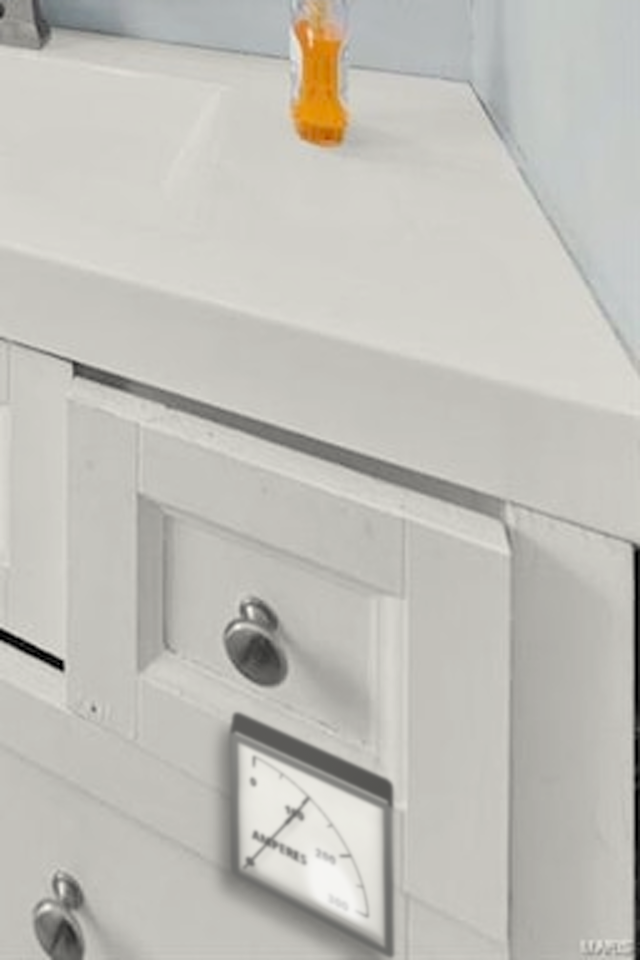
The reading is 100 A
